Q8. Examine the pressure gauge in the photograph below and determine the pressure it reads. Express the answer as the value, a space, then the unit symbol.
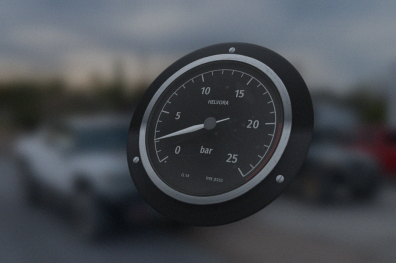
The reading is 2 bar
